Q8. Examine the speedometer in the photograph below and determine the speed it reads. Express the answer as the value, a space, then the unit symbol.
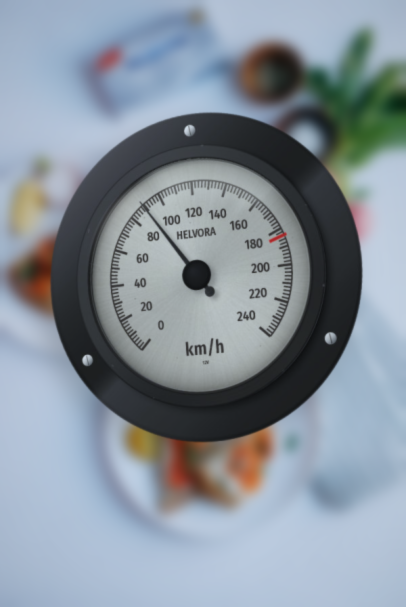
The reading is 90 km/h
